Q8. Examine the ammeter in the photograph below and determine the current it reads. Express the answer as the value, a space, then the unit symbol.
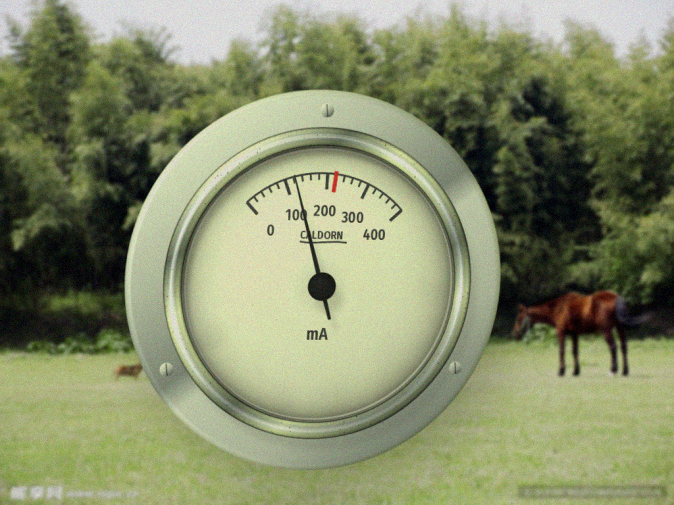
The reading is 120 mA
